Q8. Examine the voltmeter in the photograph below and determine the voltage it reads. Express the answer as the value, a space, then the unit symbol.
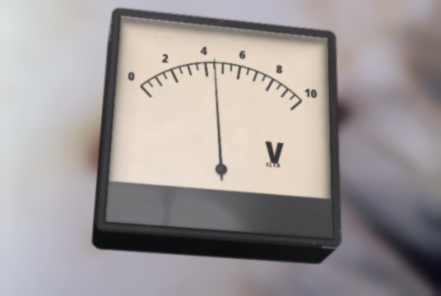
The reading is 4.5 V
